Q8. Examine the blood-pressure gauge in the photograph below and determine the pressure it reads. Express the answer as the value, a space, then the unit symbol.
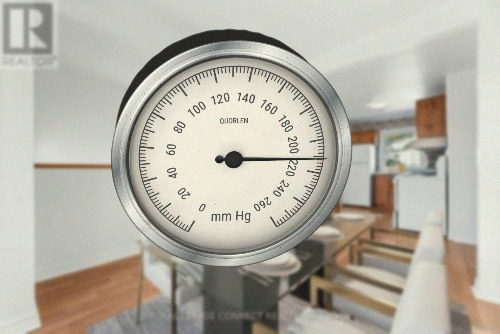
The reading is 210 mmHg
